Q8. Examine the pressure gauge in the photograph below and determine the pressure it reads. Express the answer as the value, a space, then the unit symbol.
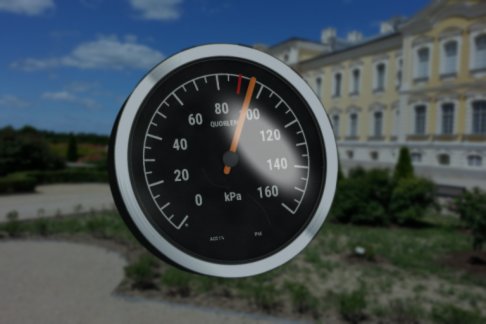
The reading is 95 kPa
